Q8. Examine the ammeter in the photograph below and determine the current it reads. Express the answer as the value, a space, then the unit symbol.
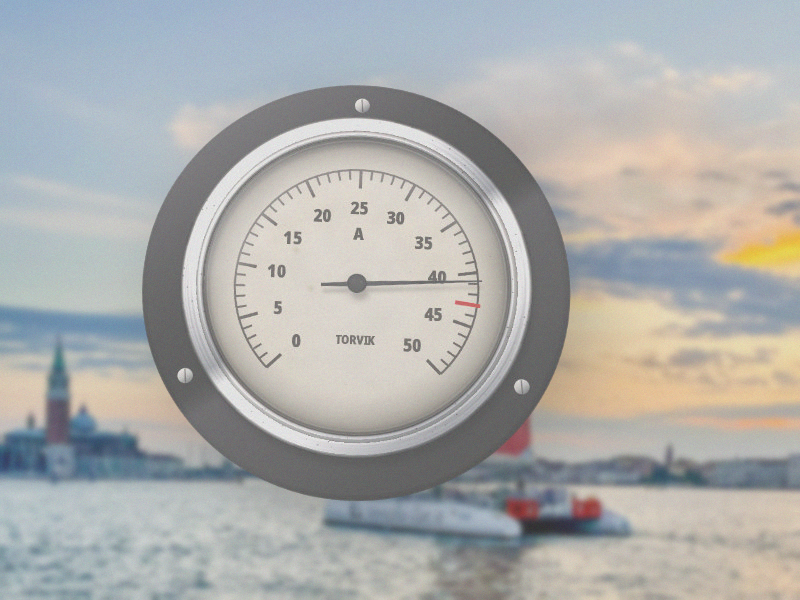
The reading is 41 A
